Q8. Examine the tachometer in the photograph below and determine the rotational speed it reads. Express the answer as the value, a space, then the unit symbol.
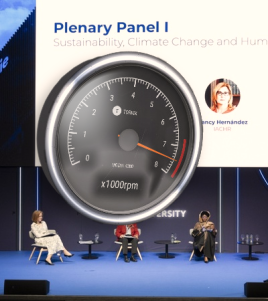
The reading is 7500 rpm
